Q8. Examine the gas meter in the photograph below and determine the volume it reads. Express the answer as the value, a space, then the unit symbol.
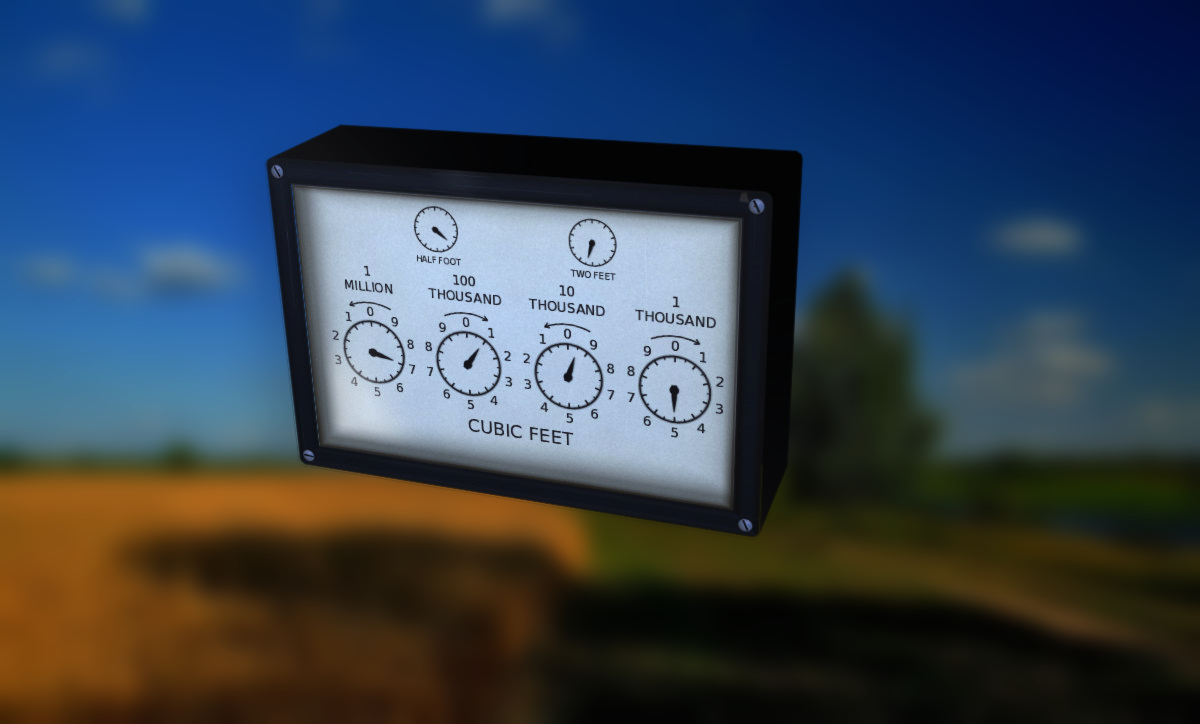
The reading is 709500 ft³
